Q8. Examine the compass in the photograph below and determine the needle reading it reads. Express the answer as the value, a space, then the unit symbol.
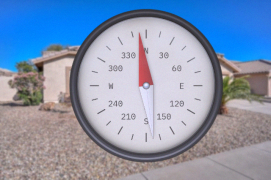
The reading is 352.5 °
